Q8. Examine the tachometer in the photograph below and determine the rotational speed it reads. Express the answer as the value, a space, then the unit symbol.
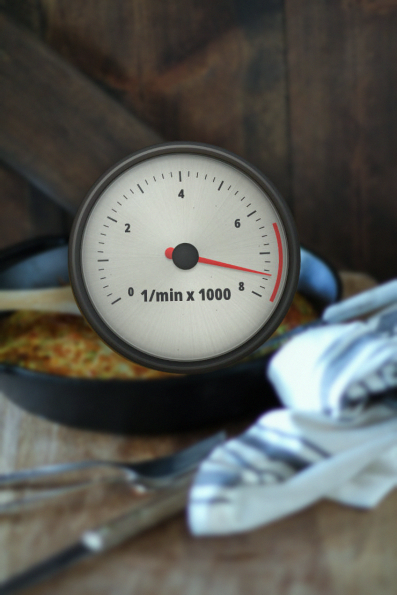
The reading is 7500 rpm
